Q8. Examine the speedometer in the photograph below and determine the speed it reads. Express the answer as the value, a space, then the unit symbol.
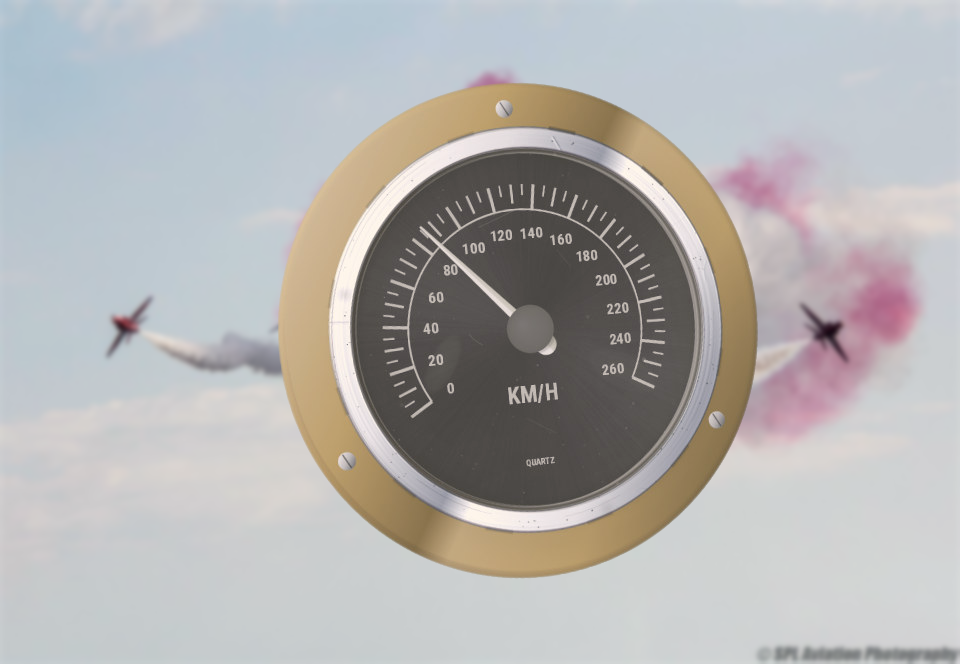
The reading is 85 km/h
